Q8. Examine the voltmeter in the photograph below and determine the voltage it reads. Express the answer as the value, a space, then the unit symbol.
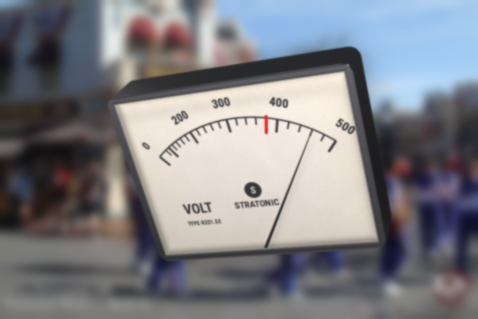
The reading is 460 V
